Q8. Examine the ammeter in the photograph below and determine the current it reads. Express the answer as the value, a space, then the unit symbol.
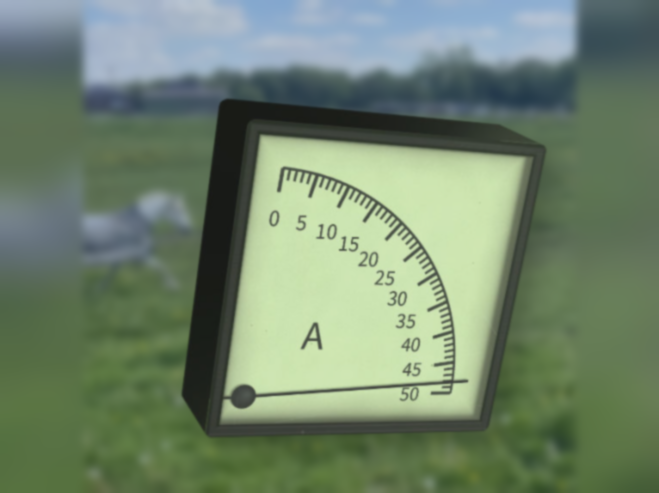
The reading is 48 A
